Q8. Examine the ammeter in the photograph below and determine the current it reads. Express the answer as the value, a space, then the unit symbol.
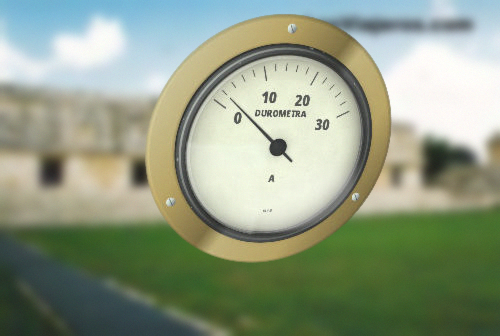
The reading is 2 A
